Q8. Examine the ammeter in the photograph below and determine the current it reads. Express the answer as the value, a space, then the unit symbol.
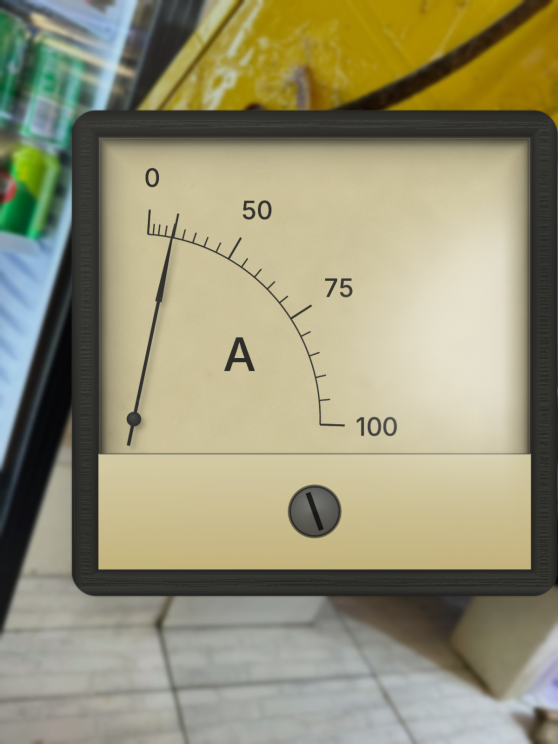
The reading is 25 A
